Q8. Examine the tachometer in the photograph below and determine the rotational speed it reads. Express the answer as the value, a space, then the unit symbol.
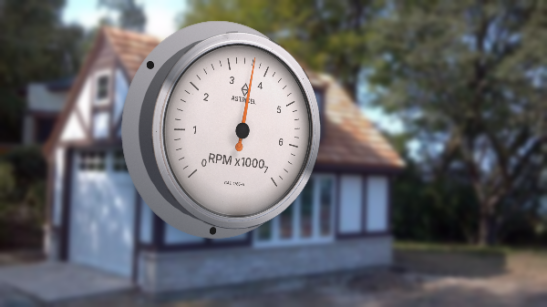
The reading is 3600 rpm
